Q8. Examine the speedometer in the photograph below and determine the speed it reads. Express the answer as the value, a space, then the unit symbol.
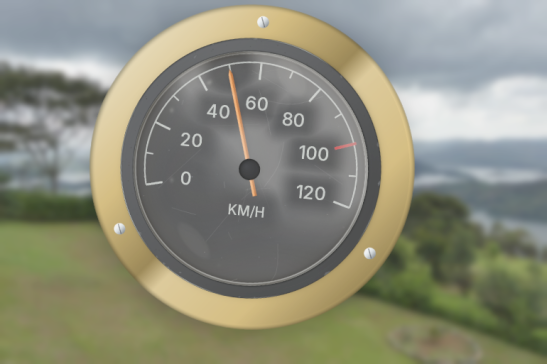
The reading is 50 km/h
